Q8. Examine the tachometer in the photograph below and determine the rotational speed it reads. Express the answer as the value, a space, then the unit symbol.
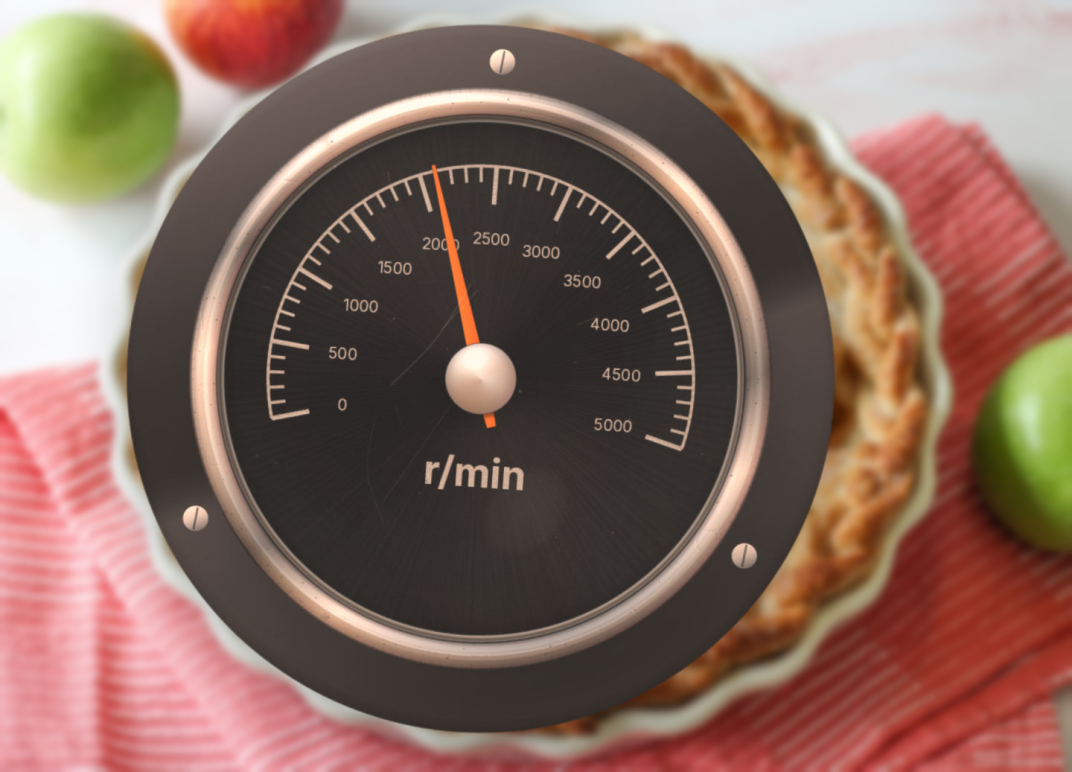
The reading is 2100 rpm
